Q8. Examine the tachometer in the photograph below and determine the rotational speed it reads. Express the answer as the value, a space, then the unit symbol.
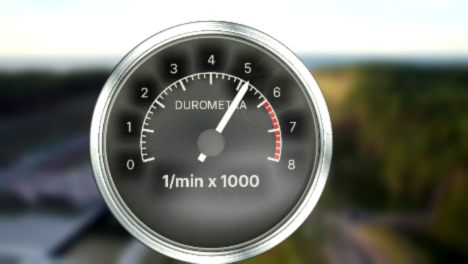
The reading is 5200 rpm
